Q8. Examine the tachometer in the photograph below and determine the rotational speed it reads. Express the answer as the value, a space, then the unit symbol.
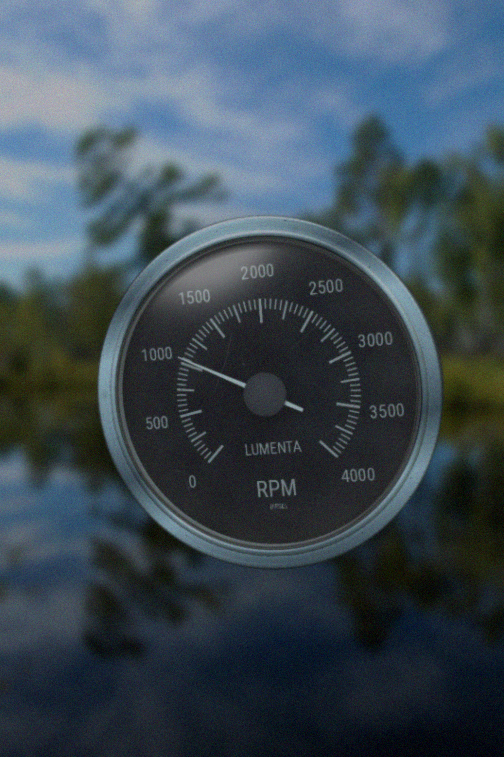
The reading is 1050 rpm
